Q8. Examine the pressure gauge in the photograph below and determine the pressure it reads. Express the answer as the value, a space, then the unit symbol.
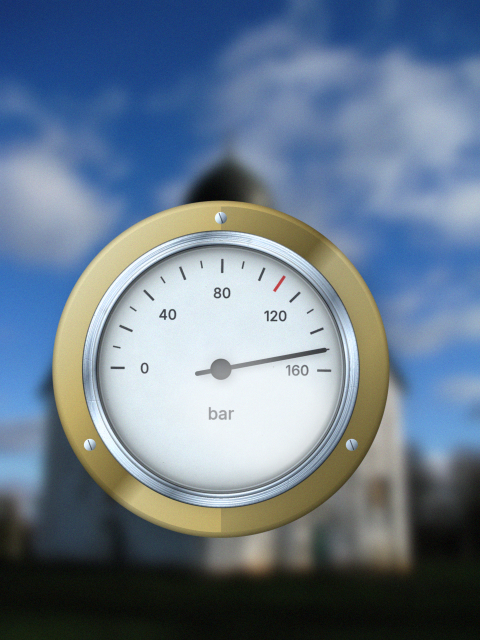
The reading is 150 bar
